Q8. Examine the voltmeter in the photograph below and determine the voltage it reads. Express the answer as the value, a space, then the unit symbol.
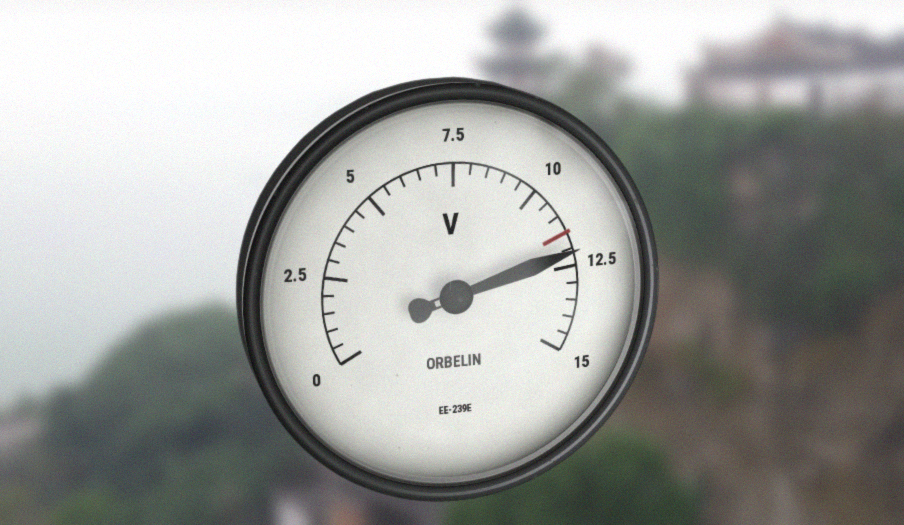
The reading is 12 V
